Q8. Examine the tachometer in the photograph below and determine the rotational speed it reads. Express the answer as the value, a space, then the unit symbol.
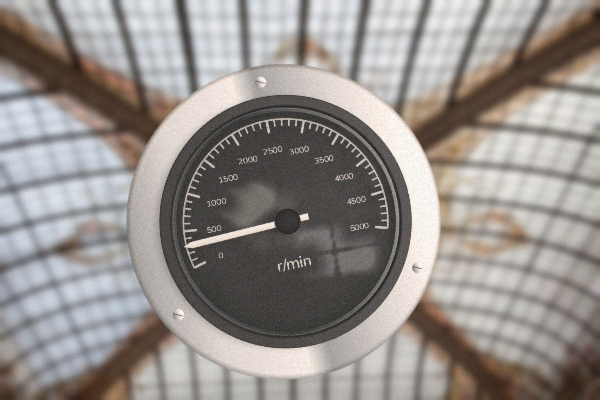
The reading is 300 rpm
